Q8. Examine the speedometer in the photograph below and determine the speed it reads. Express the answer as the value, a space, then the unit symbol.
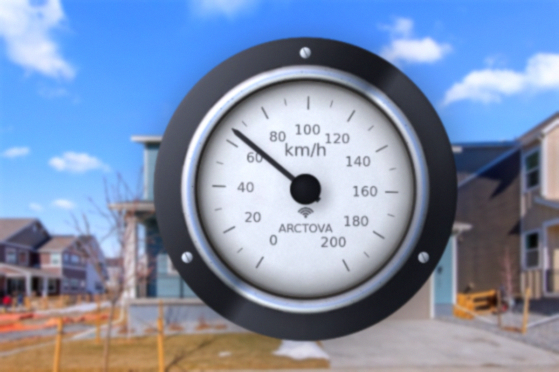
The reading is 65 km/h
